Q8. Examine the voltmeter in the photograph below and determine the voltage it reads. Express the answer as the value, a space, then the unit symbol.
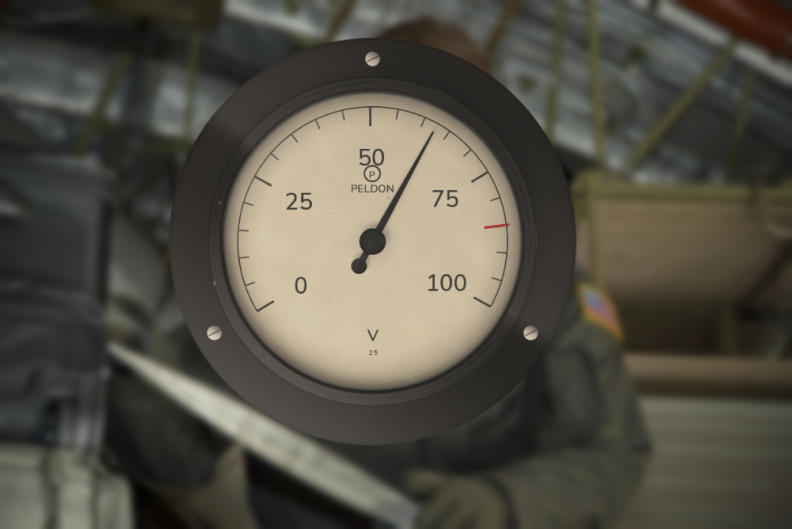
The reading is 62.5 V
